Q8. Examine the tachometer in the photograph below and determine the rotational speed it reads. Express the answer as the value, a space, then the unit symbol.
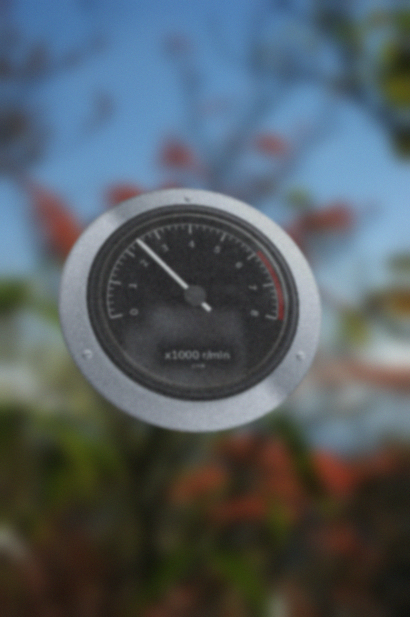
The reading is 2400 rpm
